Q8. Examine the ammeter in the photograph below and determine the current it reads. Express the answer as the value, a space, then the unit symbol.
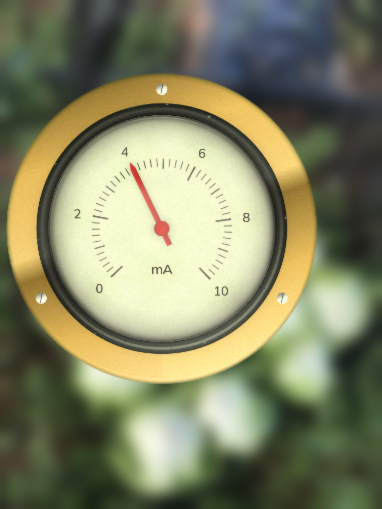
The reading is 4 mA
